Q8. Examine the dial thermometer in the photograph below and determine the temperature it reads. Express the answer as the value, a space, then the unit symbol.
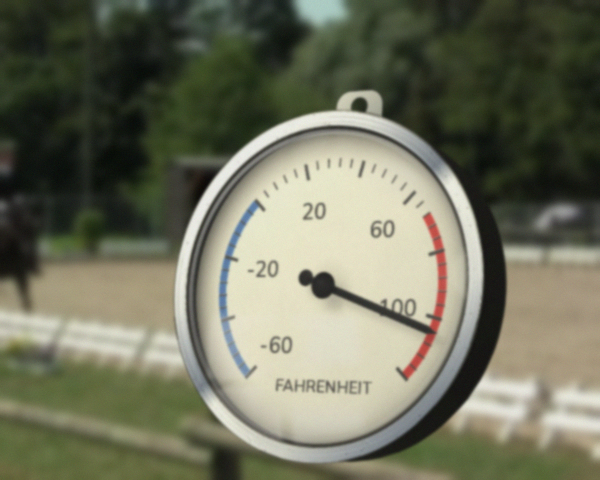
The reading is 104 °F
